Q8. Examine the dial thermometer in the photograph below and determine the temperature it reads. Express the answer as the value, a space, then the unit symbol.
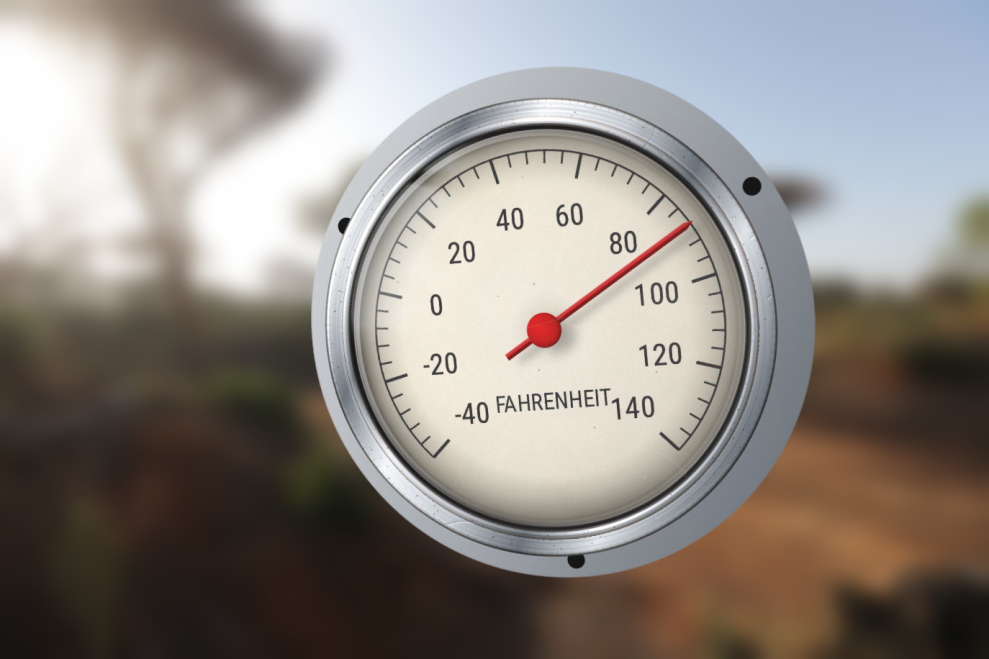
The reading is 88 °F
